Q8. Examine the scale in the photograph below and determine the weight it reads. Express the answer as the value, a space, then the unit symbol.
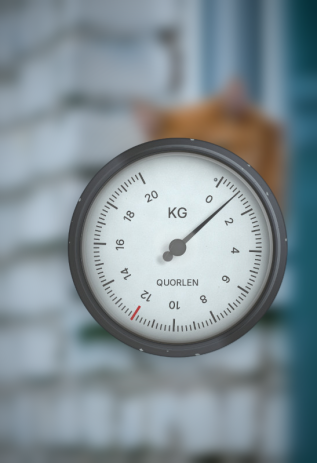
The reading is 1 kg
